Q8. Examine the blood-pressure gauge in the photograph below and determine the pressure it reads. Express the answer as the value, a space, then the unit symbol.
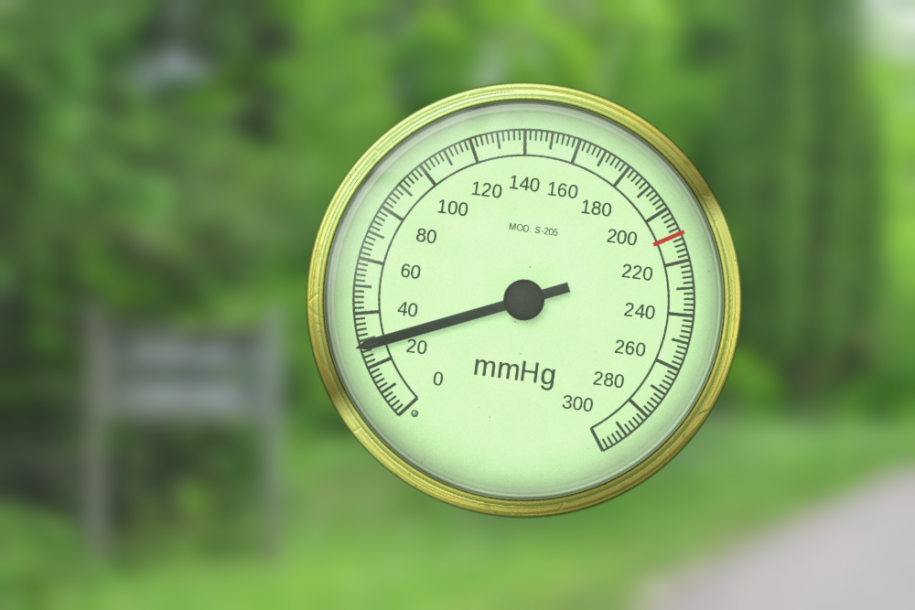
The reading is 28 mmHg
